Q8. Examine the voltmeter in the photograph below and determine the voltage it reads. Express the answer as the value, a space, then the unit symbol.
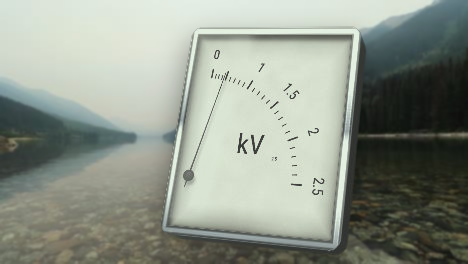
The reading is 0.5 kV
